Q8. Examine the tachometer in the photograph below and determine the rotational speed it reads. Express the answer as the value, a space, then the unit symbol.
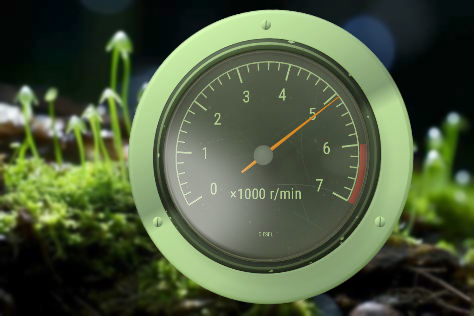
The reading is 5100 rpm
